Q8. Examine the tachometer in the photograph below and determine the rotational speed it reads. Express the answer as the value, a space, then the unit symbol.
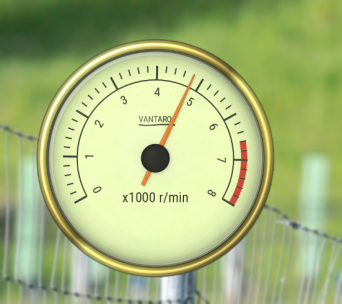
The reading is 4800 rpm
